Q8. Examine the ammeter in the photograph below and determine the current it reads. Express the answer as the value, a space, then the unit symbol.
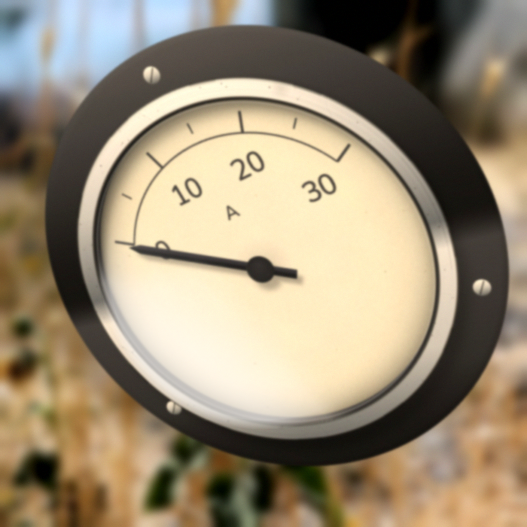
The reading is 0 A
